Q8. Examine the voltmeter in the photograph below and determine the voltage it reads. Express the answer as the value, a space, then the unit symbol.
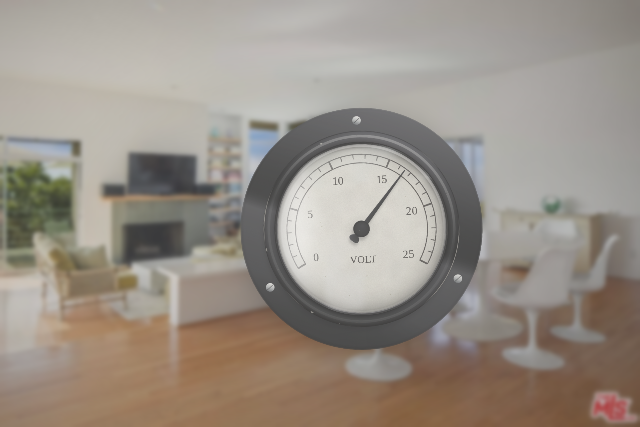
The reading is 16.5 V
